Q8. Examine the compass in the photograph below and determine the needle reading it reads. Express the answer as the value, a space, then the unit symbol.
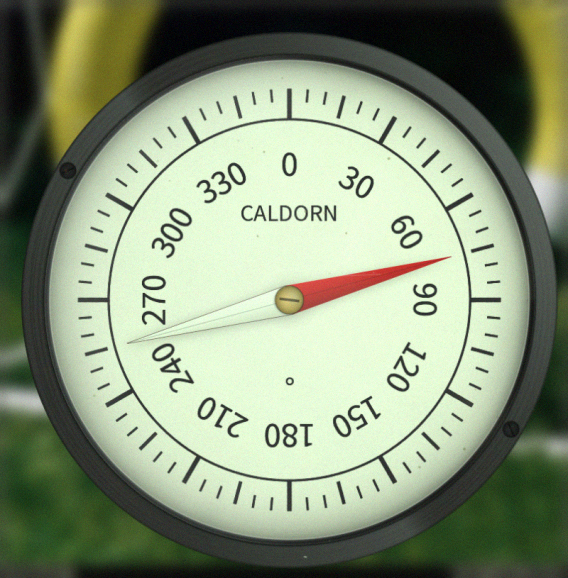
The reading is 75 °
